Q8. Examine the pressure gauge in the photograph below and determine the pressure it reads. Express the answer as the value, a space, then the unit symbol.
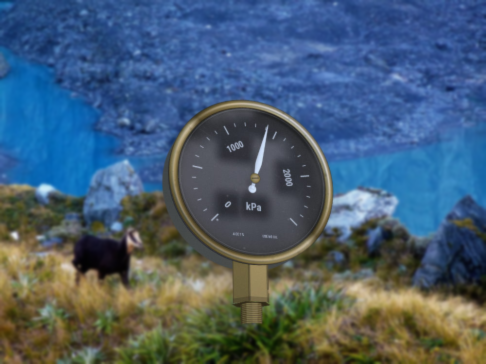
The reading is 1400 kPa
